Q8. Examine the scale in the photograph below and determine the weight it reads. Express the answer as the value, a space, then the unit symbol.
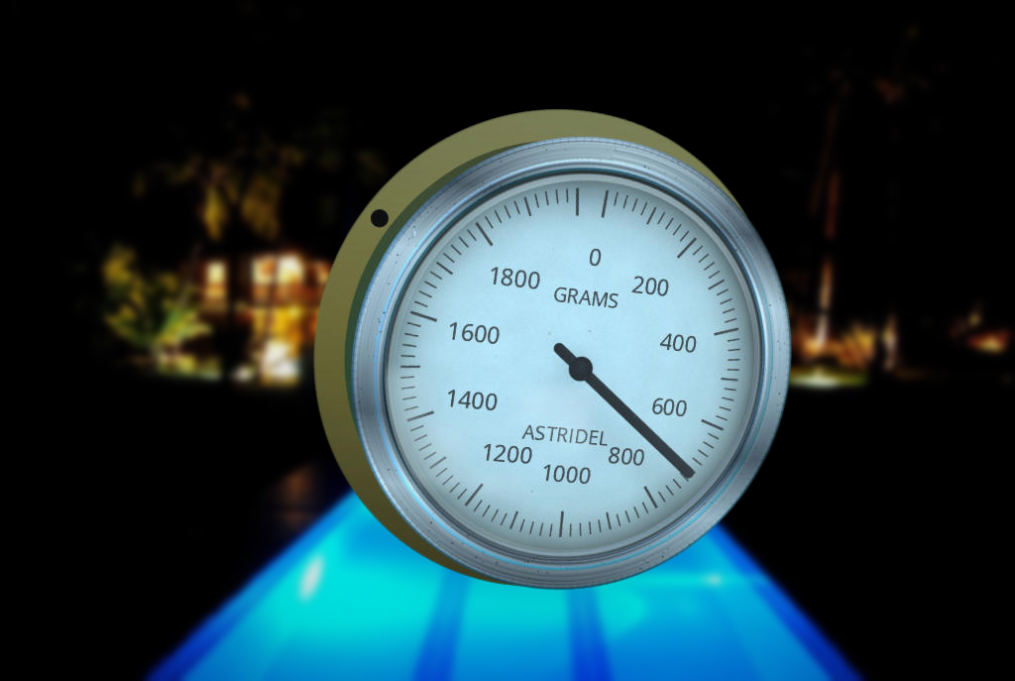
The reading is 710 g
